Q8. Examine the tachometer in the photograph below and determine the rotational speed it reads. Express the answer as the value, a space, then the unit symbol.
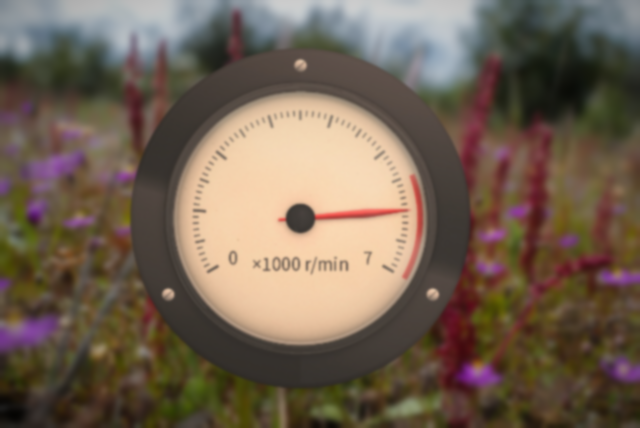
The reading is 6000 rpm
